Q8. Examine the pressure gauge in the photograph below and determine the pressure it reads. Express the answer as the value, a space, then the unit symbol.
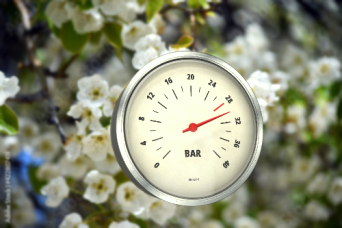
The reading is 30 bar
